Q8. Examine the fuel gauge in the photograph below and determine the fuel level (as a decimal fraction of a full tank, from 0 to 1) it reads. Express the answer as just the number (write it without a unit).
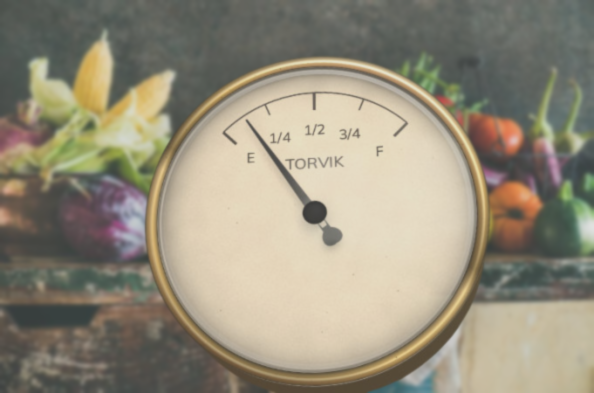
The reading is 0.125
